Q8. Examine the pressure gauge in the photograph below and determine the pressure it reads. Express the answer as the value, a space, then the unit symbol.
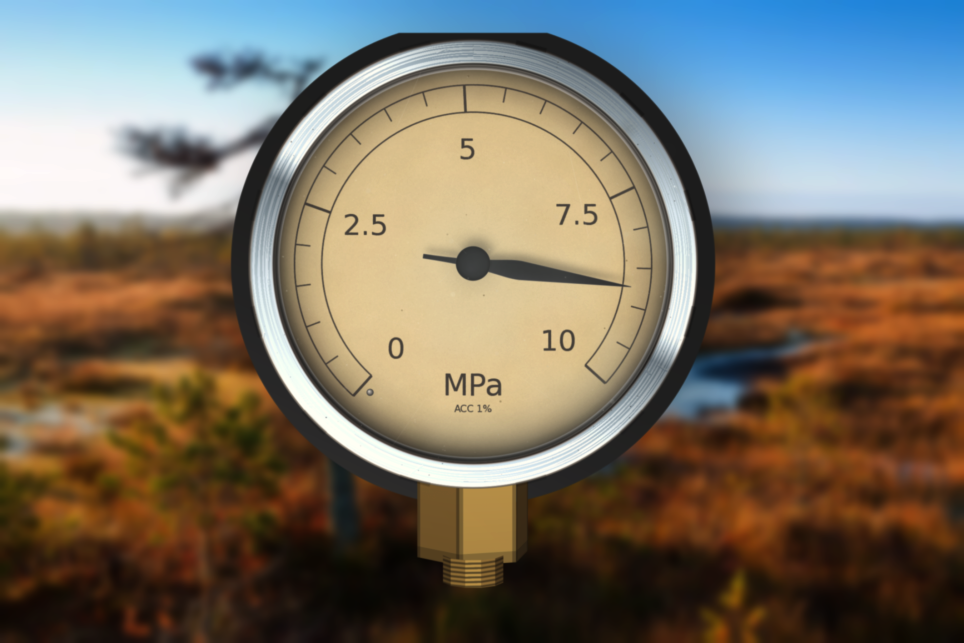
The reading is 8.75 MPa
